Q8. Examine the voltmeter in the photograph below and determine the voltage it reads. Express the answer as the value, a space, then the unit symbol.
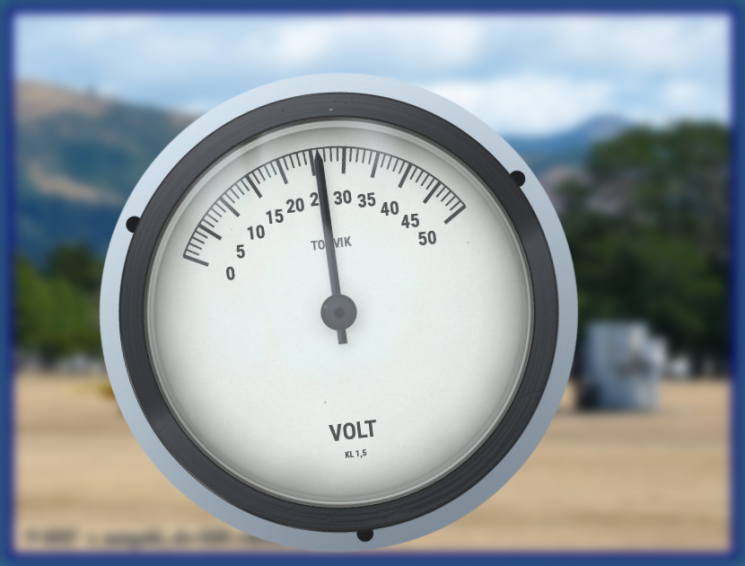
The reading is 26 V
